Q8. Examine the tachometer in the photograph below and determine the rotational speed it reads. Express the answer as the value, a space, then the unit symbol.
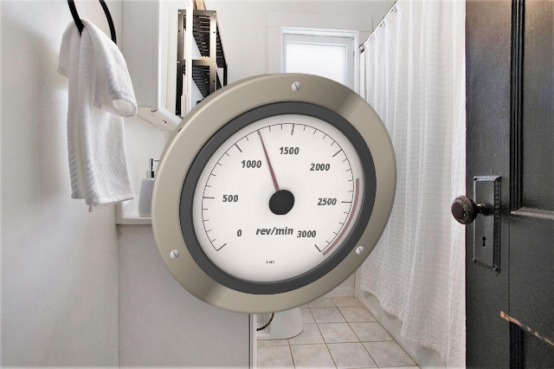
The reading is 1200 rpm
